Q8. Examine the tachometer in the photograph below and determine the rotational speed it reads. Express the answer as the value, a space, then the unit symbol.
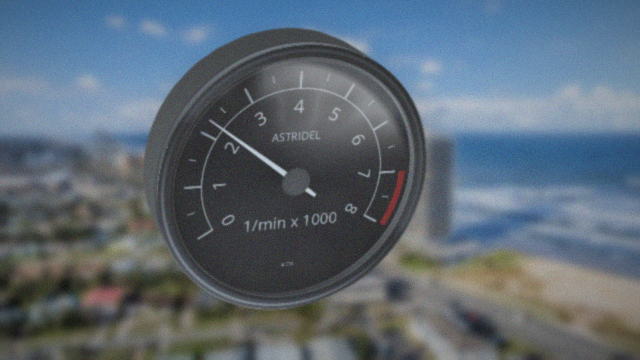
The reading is 2250 rpm
